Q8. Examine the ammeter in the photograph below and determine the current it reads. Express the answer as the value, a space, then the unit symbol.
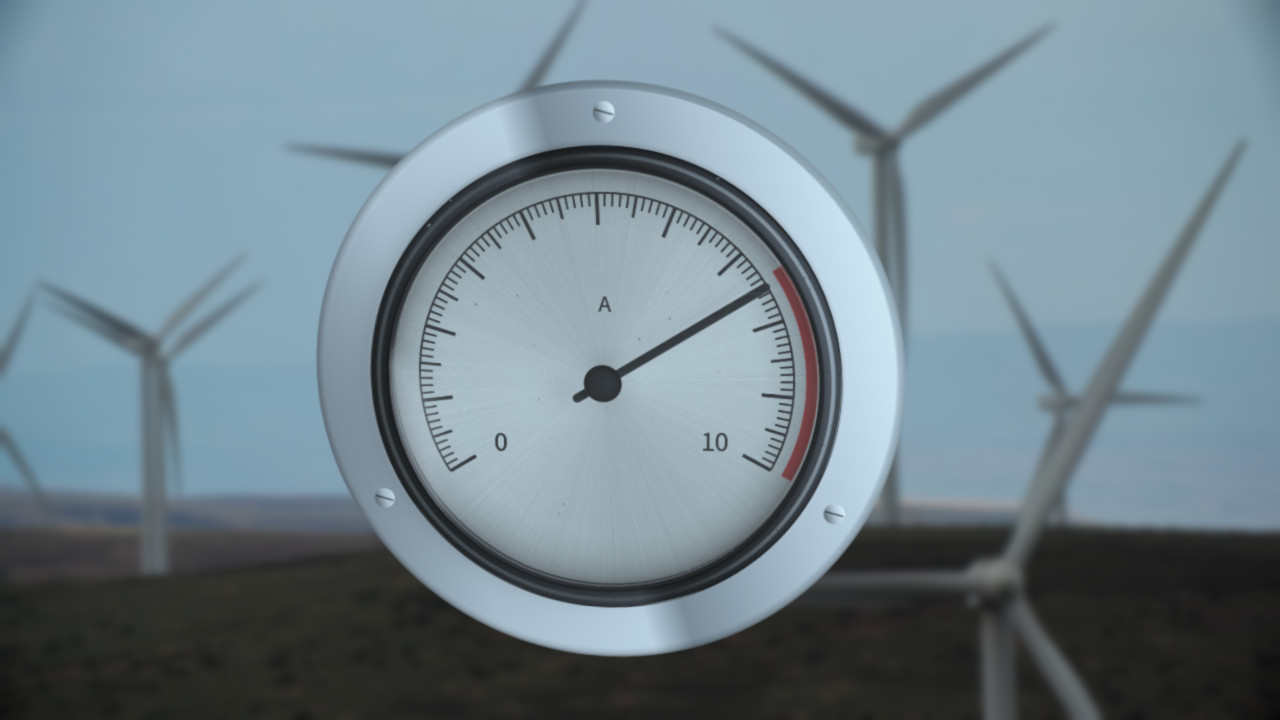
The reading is 7.5 A
